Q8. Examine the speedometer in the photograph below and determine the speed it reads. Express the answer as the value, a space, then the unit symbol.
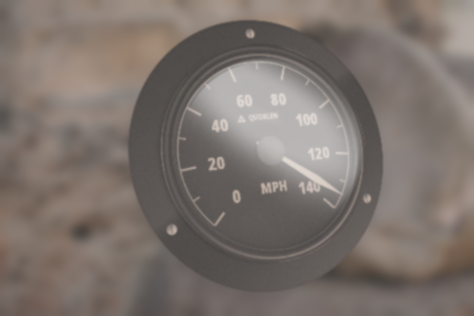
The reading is 135 mph
